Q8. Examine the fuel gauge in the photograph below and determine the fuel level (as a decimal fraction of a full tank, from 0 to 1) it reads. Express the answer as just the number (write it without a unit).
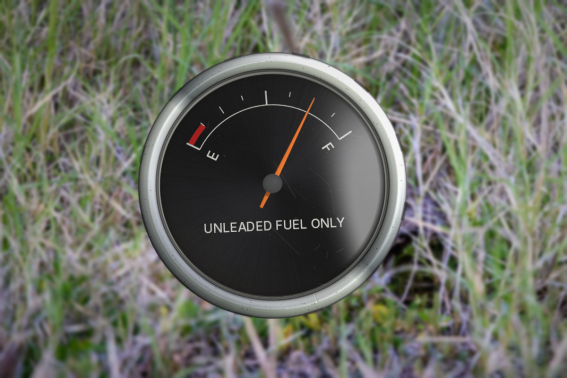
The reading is 0.75
